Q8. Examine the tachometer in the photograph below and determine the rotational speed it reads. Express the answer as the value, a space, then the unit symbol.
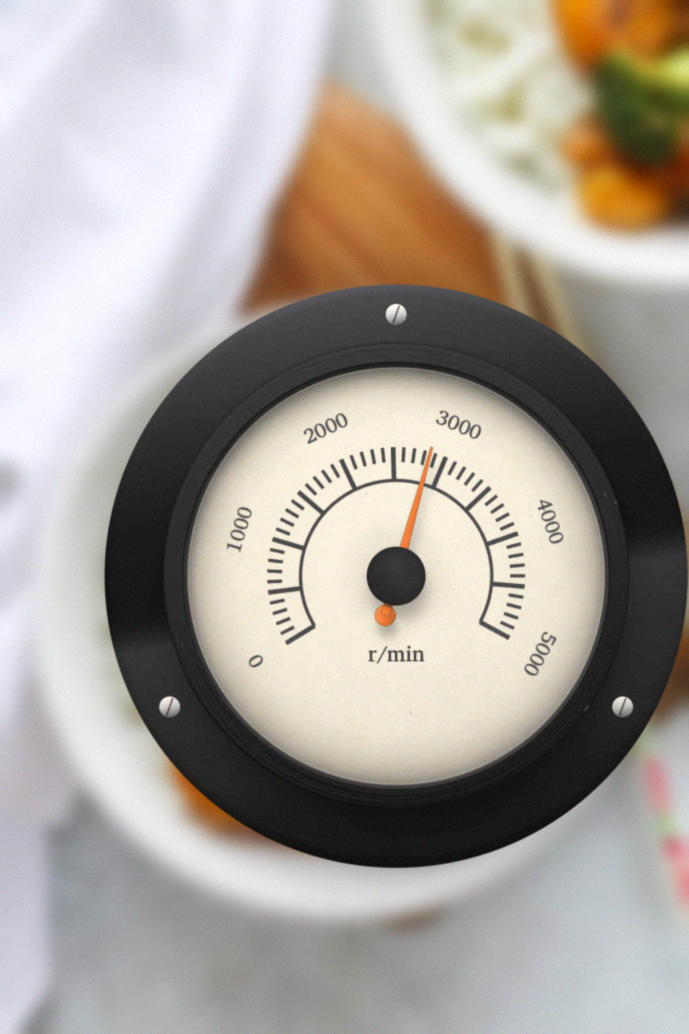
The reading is 2850 rpm
